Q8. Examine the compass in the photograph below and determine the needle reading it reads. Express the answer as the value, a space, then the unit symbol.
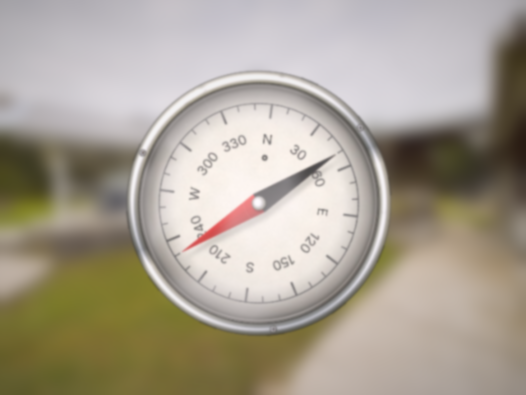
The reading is 230 °
